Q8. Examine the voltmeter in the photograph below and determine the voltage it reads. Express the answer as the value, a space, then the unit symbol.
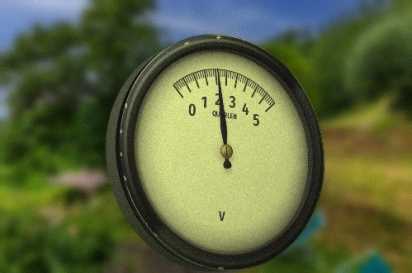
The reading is 2 V
